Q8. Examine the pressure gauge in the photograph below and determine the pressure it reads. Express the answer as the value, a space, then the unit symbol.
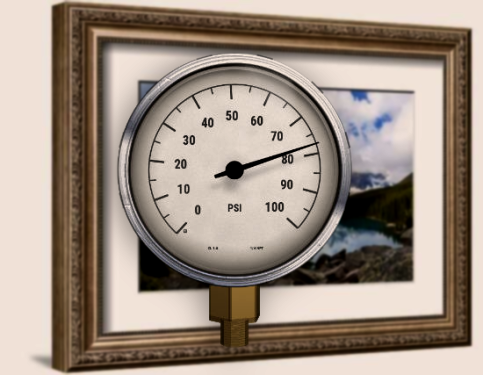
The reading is 77.5 psi
